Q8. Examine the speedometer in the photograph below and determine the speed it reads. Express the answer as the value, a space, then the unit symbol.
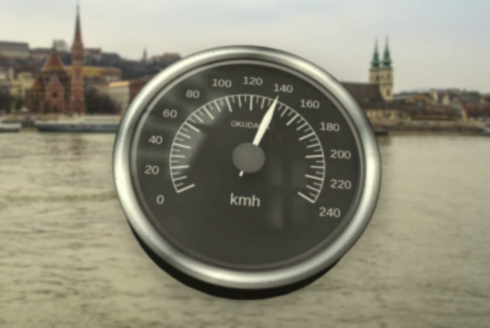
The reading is 140 km/h
